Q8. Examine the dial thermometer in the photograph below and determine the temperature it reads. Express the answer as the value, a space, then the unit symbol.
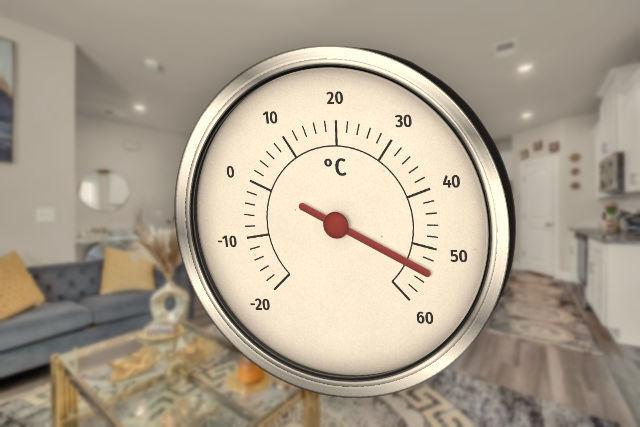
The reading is 54 °C
